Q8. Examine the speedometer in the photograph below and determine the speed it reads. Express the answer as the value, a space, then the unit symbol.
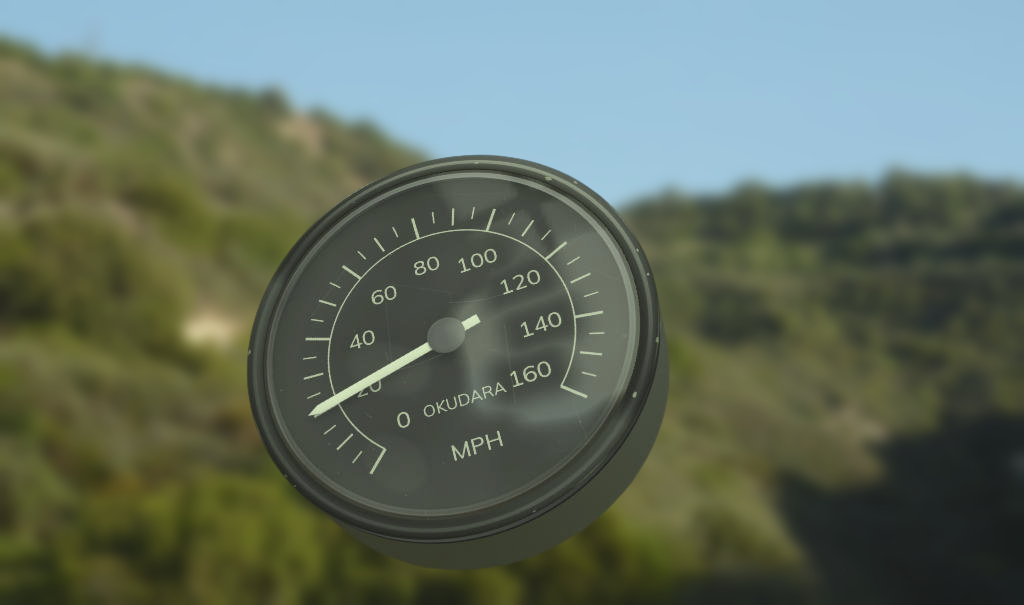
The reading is 20 mph
